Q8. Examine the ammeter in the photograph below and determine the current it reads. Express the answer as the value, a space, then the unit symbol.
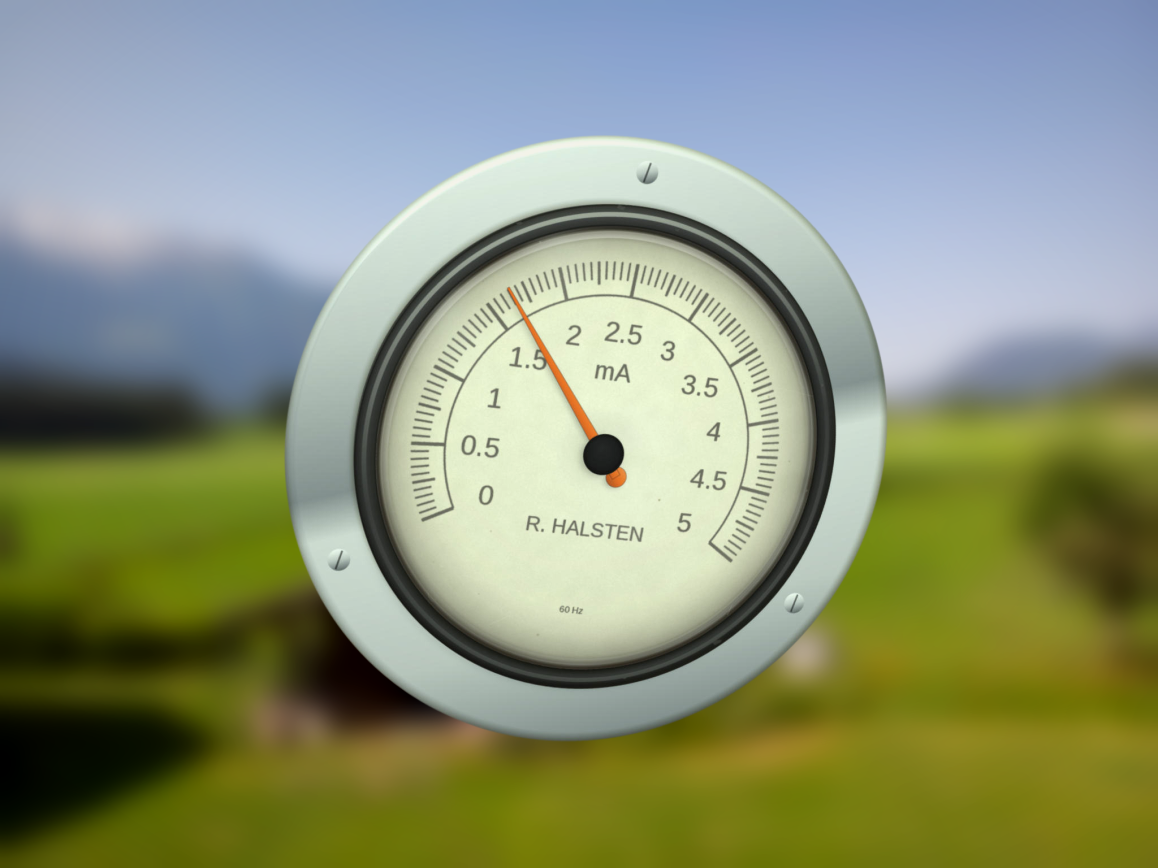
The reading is 1.65 mA
